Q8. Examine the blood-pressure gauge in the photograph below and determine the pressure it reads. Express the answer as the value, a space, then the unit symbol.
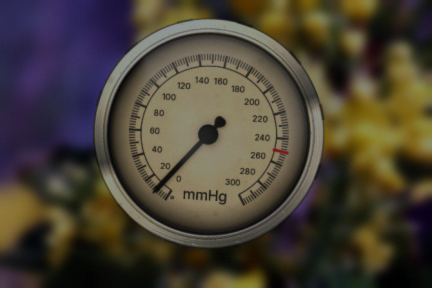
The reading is 10 mmHg
